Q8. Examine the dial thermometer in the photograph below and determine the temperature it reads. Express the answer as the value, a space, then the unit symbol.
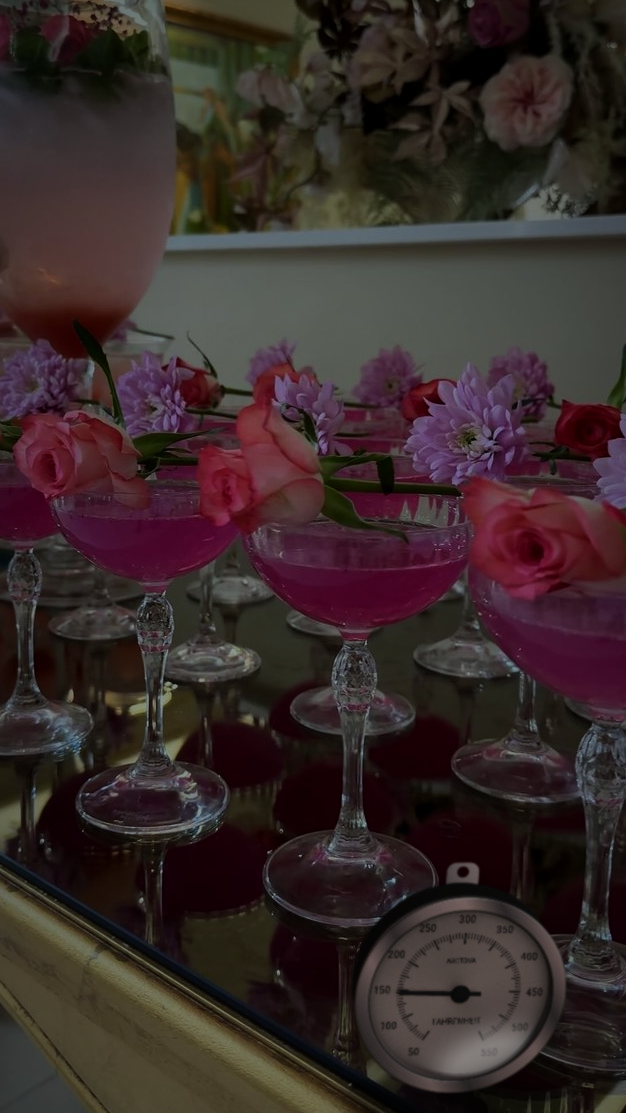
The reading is 150 °F
